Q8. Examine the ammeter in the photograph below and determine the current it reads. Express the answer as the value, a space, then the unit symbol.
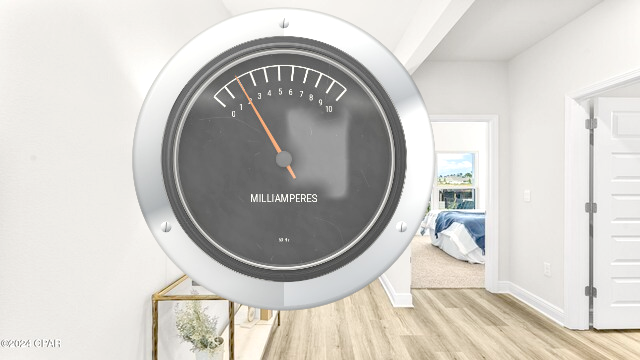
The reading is 2 mA
